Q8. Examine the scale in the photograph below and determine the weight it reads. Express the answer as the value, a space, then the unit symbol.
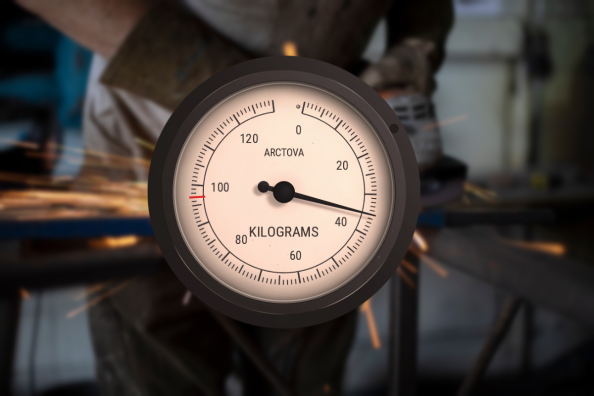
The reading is 35 kg
